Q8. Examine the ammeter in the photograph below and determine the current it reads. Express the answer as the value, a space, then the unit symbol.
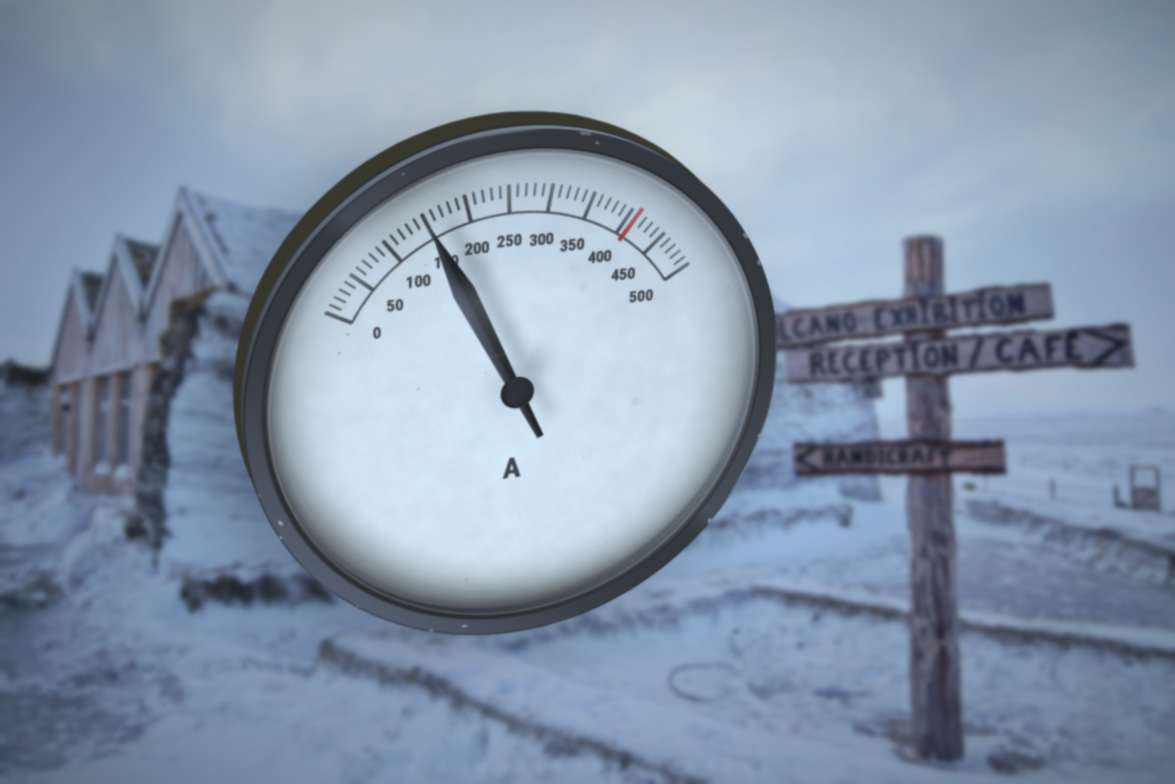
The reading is 150 A
